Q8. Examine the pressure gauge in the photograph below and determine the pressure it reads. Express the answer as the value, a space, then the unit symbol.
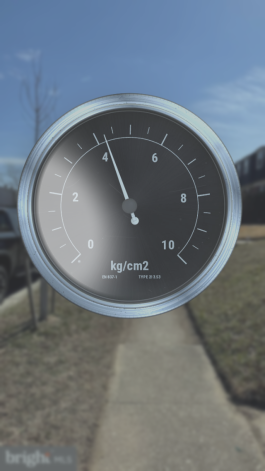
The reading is 4.25 kg/cm²
